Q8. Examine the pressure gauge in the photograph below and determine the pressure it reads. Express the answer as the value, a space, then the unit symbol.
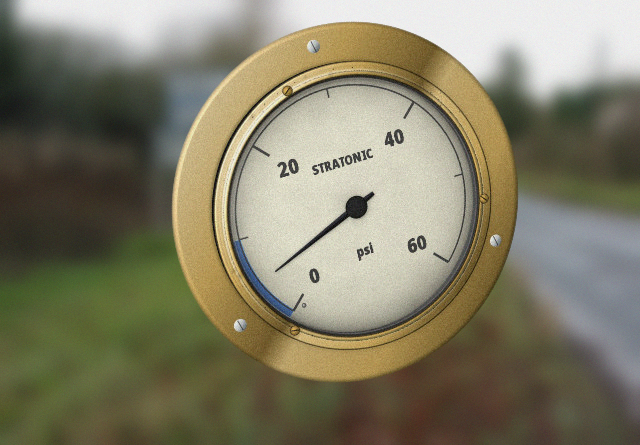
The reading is 5 psi
